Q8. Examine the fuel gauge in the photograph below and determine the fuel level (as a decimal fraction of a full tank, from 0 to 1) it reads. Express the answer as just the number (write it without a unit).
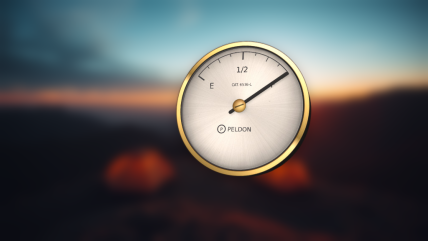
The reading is 1
